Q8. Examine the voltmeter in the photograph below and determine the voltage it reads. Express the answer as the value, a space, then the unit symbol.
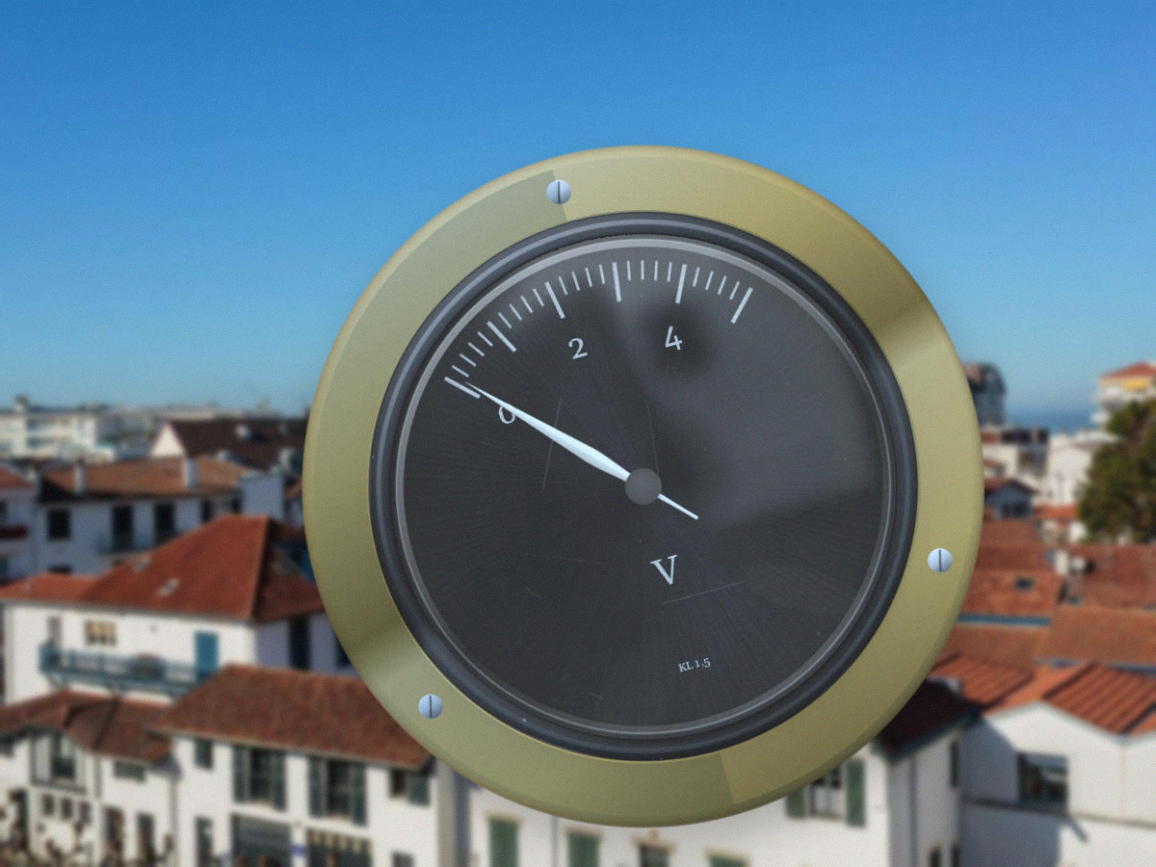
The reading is 0.1 V
